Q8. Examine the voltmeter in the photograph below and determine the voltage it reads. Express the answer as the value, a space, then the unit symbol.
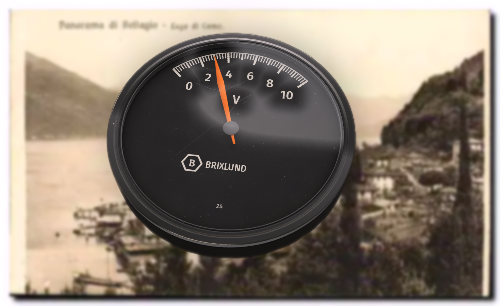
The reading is 3 V
